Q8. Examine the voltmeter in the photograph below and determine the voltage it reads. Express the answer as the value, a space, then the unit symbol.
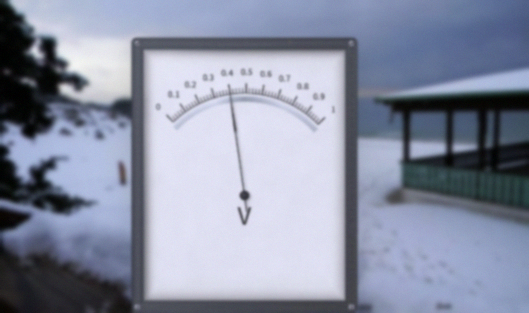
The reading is 0.4 V
